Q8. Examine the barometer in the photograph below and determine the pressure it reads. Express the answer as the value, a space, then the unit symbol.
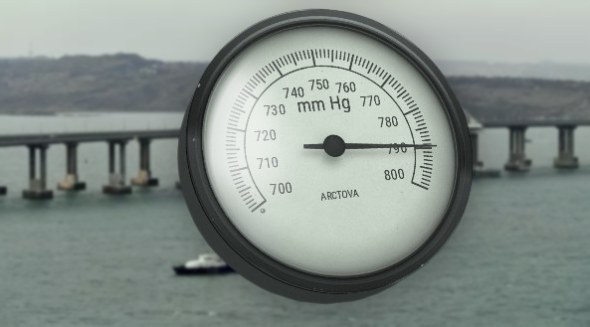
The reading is 790 mmHg
